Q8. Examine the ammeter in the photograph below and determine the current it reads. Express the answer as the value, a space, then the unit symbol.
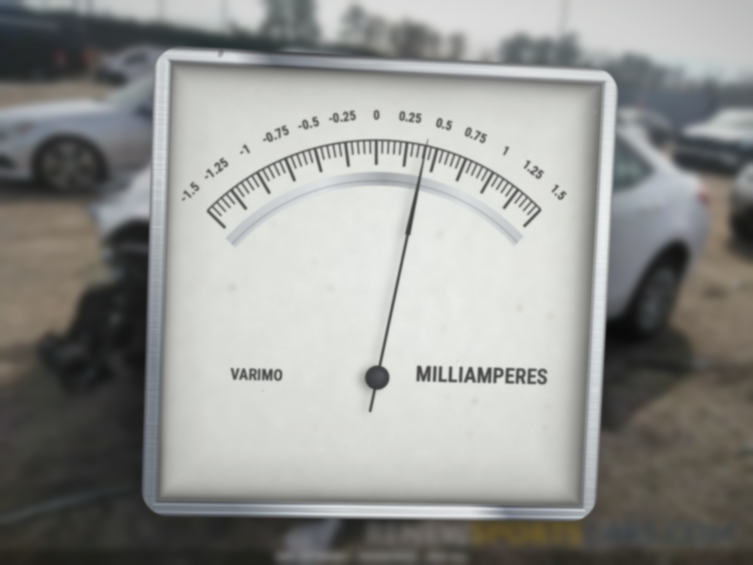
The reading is 0.4 mA
